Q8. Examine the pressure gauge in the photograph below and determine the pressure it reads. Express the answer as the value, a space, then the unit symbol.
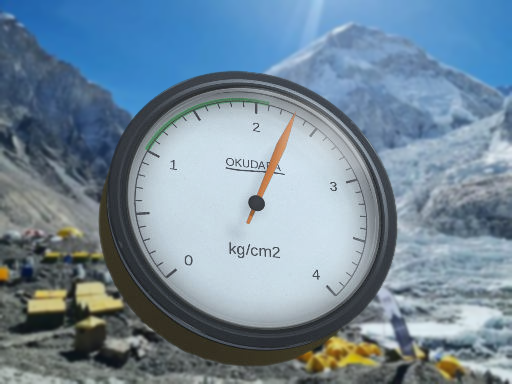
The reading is 2.3 kg/cm²
